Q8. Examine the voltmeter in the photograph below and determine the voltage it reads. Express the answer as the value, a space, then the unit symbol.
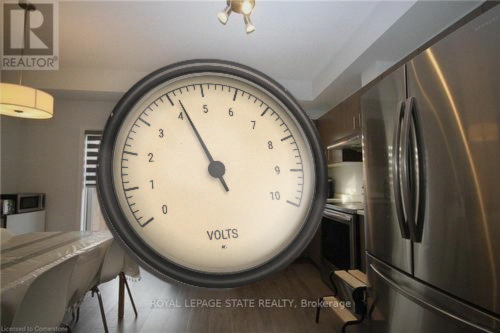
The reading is 4.2 V
